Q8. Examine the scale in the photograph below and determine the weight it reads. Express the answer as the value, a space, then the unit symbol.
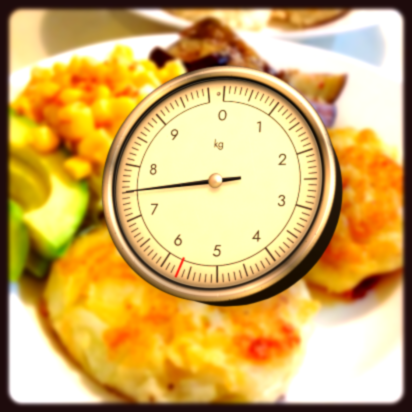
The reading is 7.5 kg
